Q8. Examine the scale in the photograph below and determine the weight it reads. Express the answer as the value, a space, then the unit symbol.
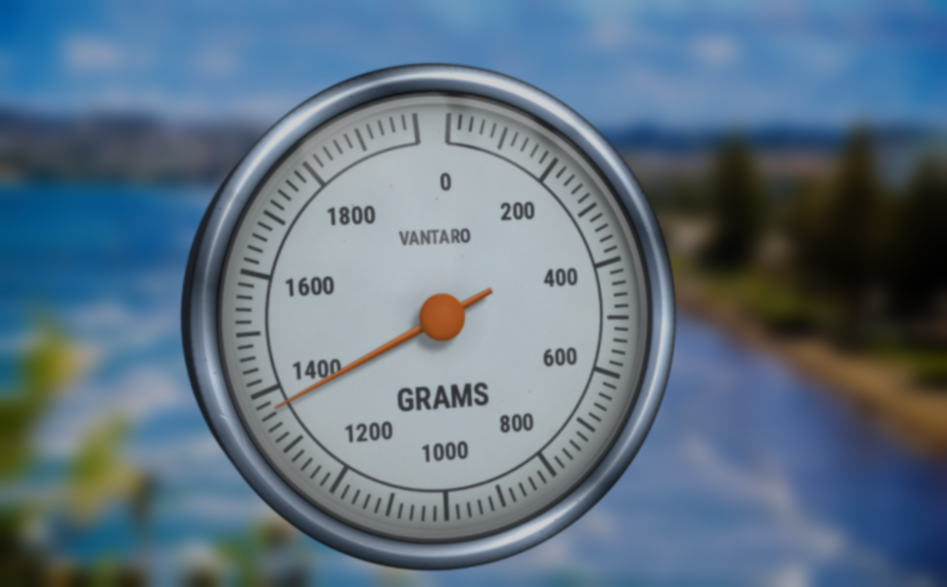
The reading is 1370 g
